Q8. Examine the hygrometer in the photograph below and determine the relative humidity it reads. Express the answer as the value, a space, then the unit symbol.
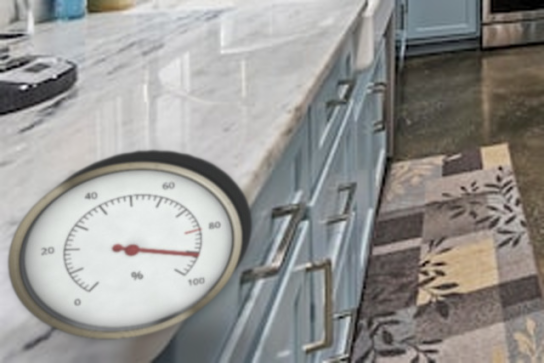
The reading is 90 %
